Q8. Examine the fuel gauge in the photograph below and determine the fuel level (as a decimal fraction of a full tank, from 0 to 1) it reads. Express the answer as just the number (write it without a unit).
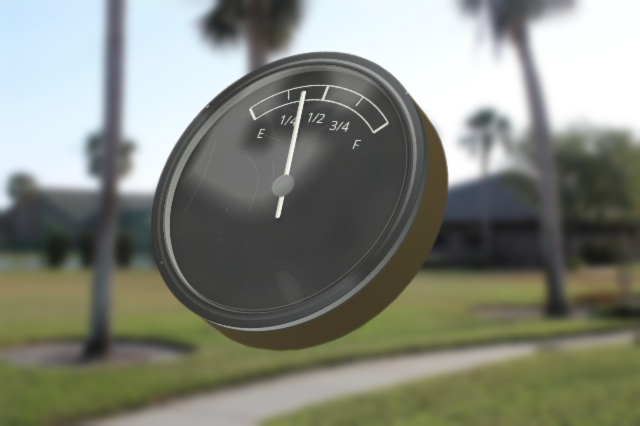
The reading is 0.375
